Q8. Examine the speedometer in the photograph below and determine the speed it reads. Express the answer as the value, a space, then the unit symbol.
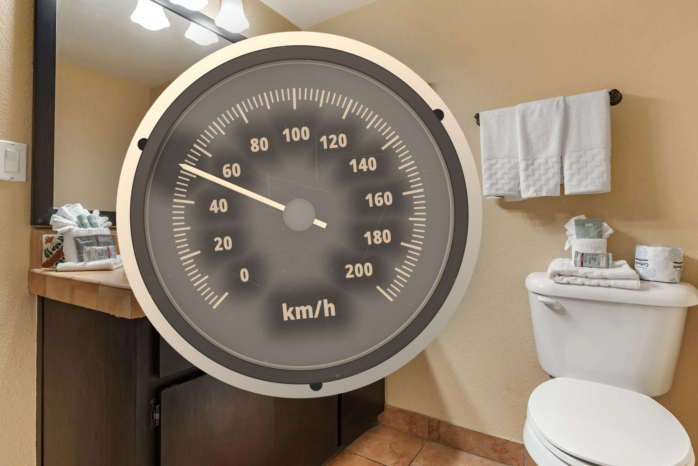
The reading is 52 km/h
